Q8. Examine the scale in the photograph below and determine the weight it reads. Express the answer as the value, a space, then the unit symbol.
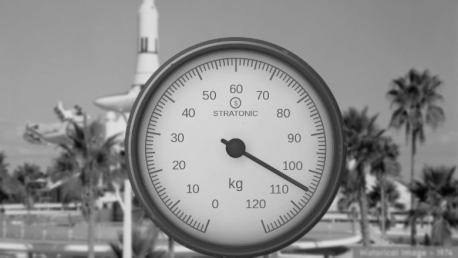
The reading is 105 kg
